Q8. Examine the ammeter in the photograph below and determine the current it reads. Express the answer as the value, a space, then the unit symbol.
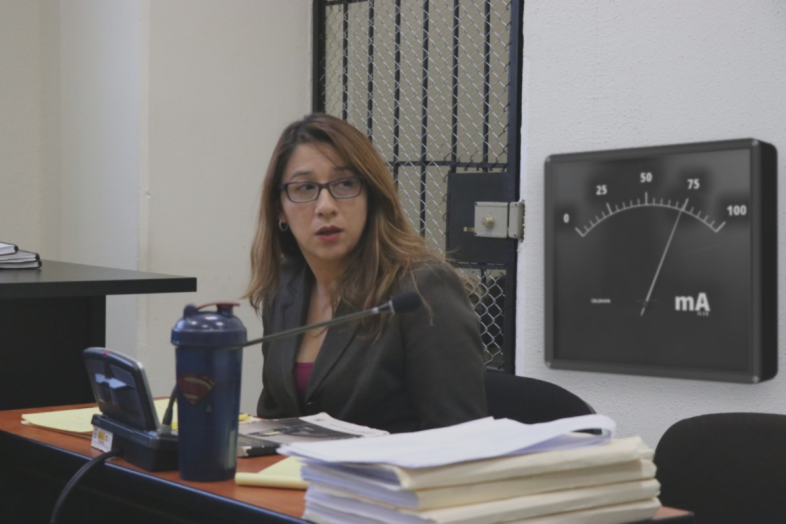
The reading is 75 mA
